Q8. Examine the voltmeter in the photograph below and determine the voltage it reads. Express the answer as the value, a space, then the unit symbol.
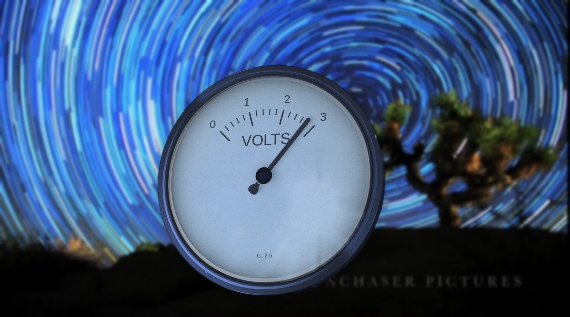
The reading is 2.8 V
